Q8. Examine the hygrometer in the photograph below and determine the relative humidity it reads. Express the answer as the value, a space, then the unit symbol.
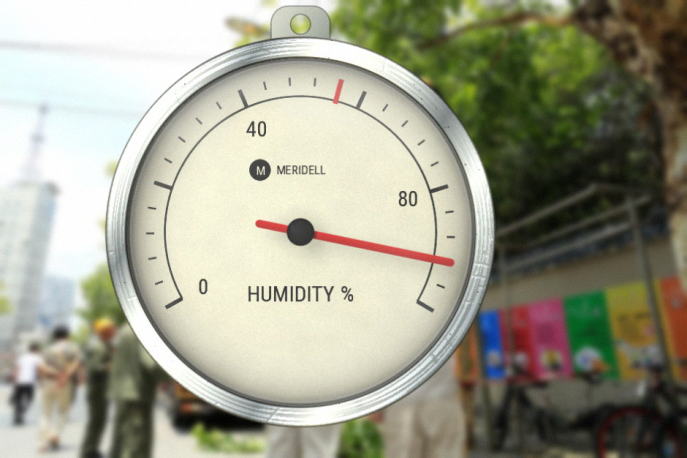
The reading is 92 %
